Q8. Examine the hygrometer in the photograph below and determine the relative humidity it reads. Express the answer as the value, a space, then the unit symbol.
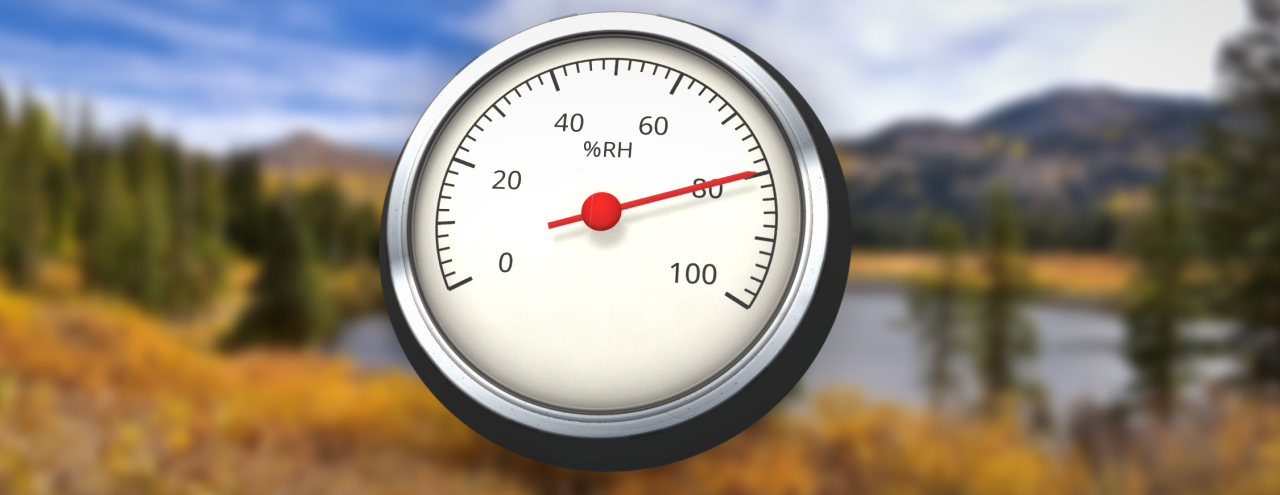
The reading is 80 %
